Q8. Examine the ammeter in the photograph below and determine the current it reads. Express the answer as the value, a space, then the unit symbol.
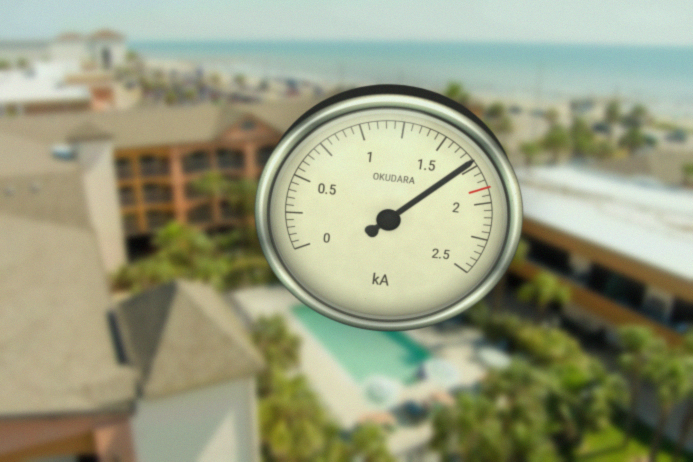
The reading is 1.7 kA
